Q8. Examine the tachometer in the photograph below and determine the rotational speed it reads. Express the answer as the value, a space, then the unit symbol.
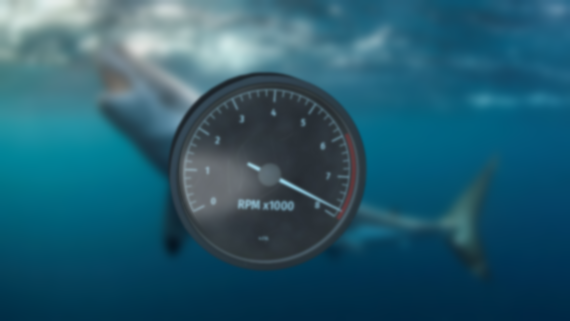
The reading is 7800 rpm
